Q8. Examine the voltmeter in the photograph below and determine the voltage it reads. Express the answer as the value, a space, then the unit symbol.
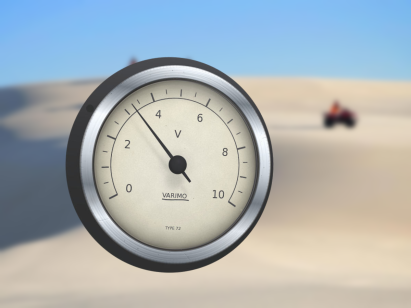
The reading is 3.25 V
